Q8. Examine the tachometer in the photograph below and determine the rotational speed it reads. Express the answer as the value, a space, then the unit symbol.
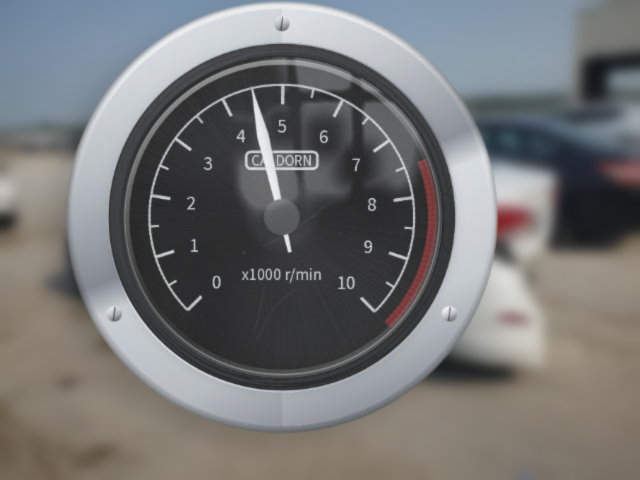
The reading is 4500 rpm
